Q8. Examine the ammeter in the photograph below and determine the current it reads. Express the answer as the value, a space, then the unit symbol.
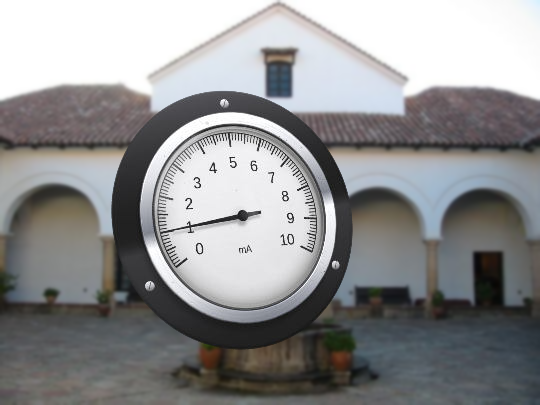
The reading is 1 mA
